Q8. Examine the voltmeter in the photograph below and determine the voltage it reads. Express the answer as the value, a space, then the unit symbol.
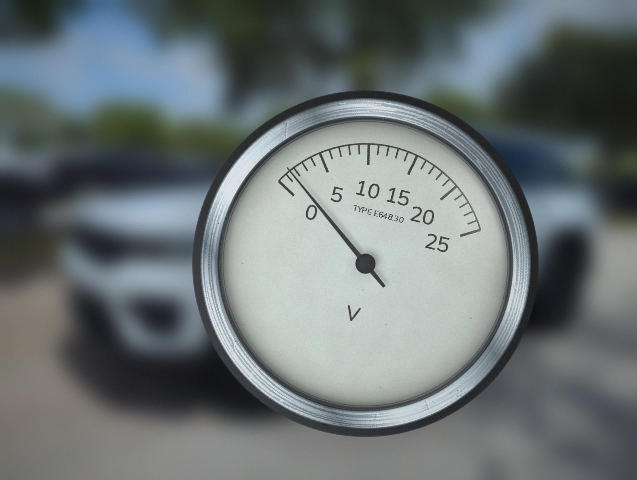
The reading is 1.5 V
